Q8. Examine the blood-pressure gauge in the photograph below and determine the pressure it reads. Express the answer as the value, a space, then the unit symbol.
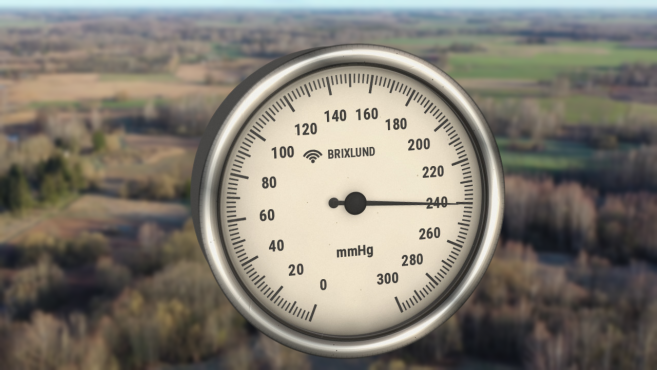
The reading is 240 mmHg
